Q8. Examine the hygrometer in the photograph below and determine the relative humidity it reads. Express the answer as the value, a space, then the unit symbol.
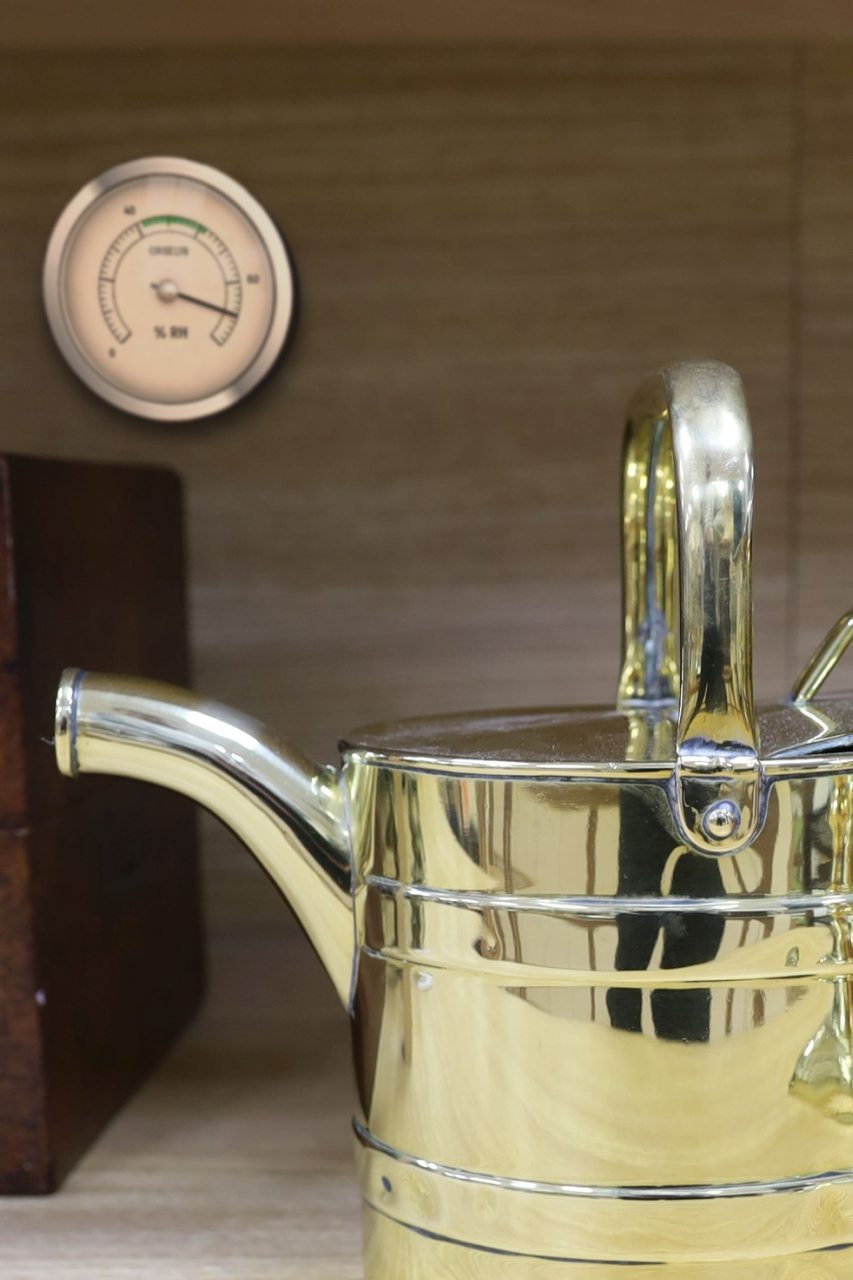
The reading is 90 %
